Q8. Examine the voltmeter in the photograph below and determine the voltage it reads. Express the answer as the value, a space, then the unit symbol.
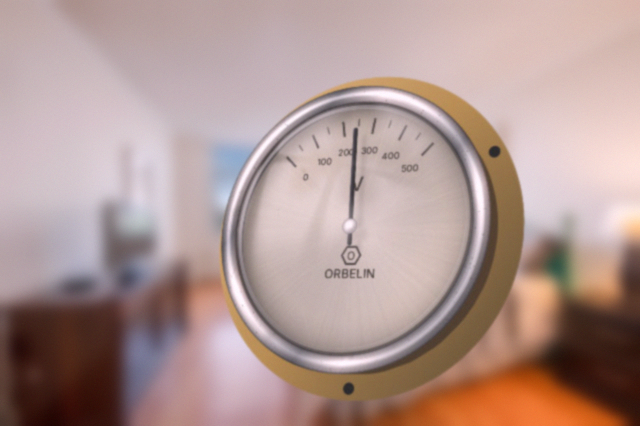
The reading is 250 V
